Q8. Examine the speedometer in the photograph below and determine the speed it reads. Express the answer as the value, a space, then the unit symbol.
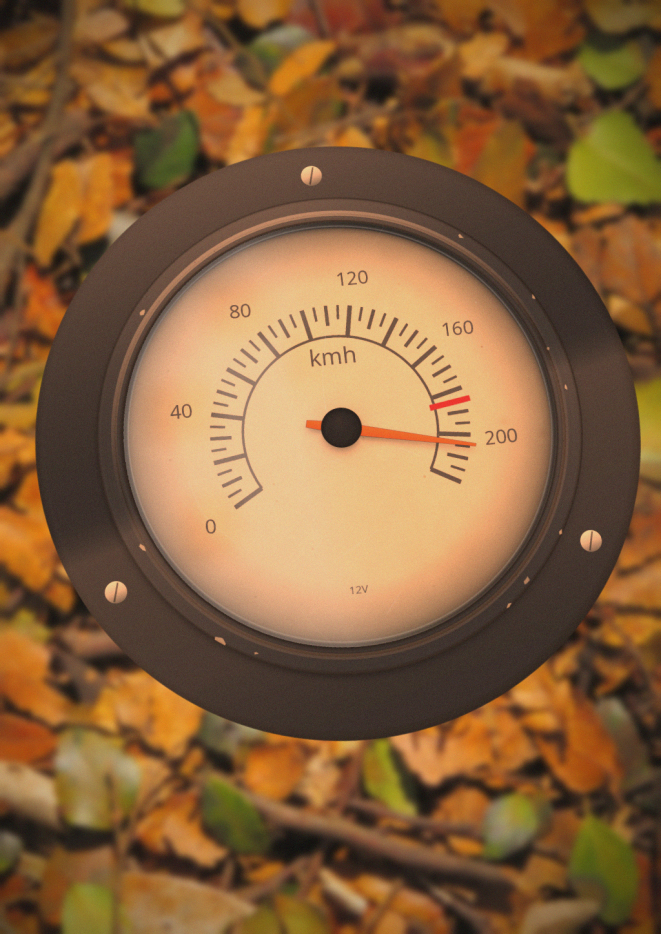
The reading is 205 km/h
